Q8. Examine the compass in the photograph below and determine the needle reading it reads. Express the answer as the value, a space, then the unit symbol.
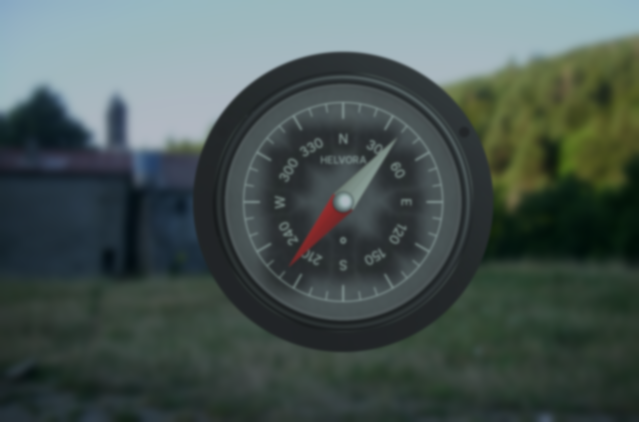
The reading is 220 °
